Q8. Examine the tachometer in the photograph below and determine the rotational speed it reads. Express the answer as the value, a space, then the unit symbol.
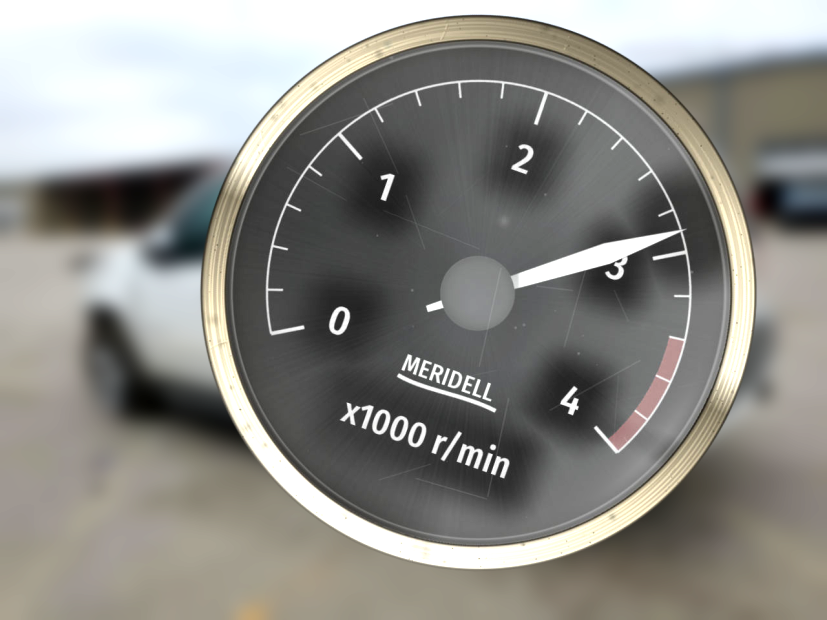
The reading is 2900 rpm
